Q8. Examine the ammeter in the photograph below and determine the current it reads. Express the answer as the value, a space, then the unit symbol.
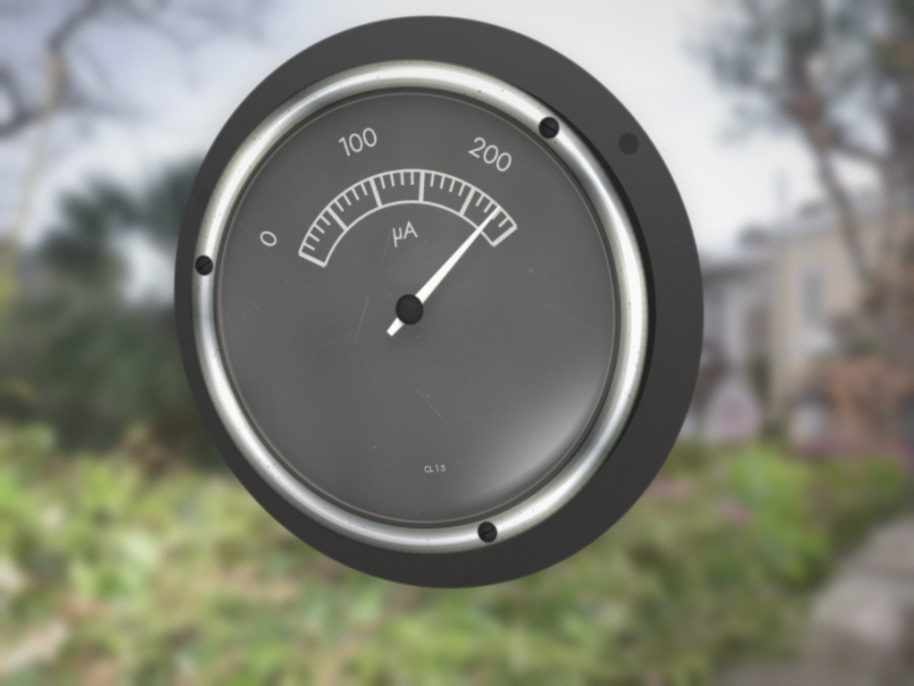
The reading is 230 µA
